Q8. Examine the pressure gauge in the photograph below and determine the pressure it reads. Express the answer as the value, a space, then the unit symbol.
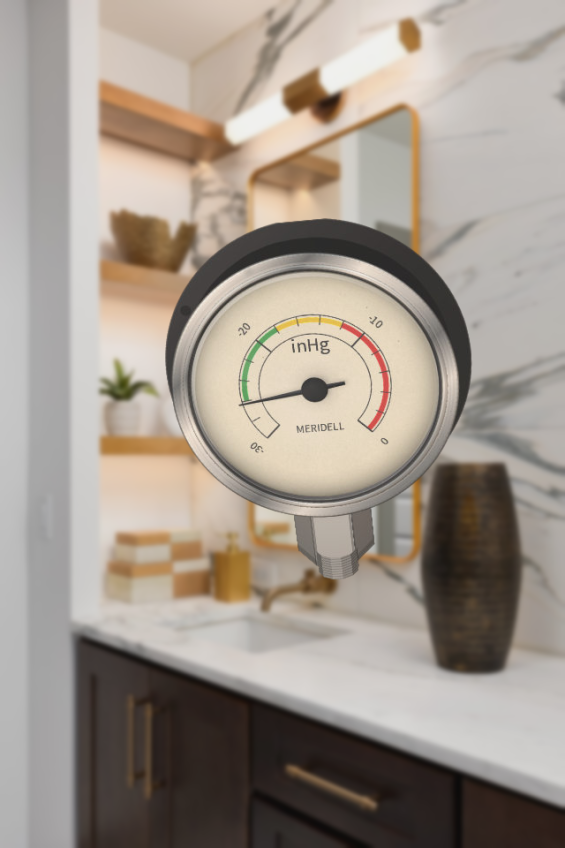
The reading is -26 inHg
